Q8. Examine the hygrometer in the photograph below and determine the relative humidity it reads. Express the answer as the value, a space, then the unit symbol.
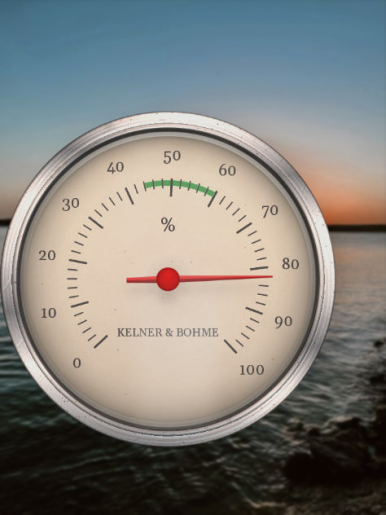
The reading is 82 %
